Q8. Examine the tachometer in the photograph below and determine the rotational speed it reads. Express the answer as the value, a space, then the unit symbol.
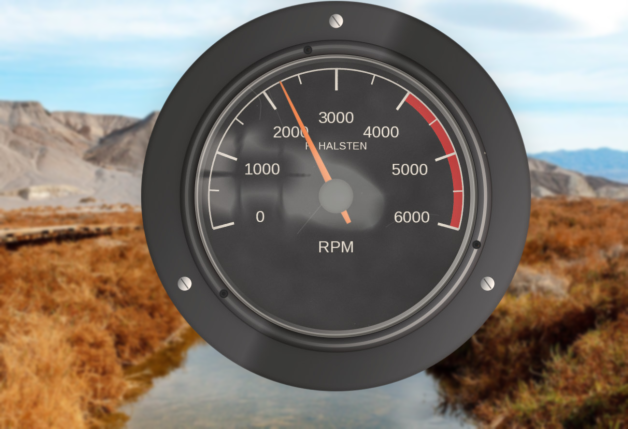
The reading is 2250 rpm
